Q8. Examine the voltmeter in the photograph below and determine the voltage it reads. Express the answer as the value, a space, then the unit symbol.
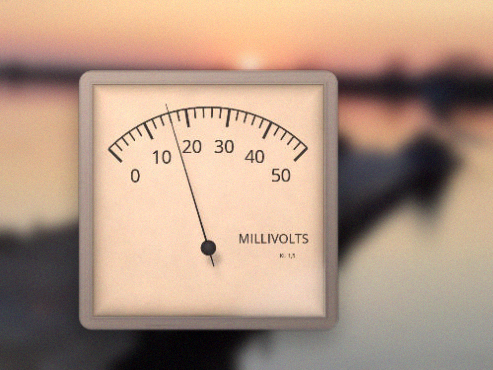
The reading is 16 mV
